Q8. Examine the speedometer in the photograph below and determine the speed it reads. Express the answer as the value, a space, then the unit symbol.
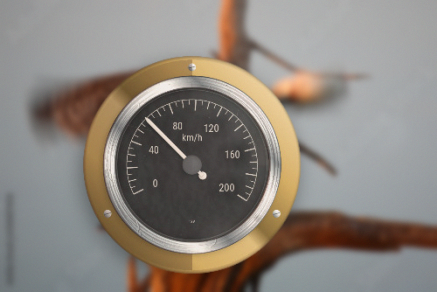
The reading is 60 km/h
